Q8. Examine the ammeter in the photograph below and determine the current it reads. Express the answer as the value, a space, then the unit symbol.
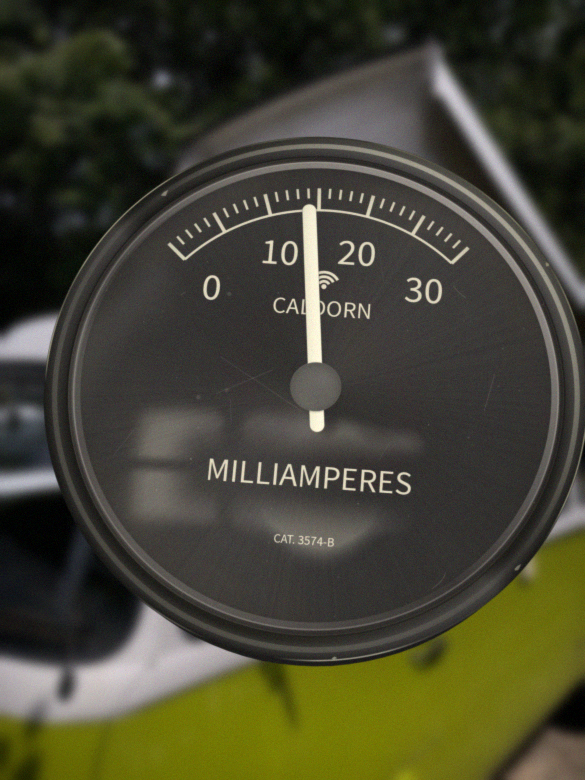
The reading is 14 mA
